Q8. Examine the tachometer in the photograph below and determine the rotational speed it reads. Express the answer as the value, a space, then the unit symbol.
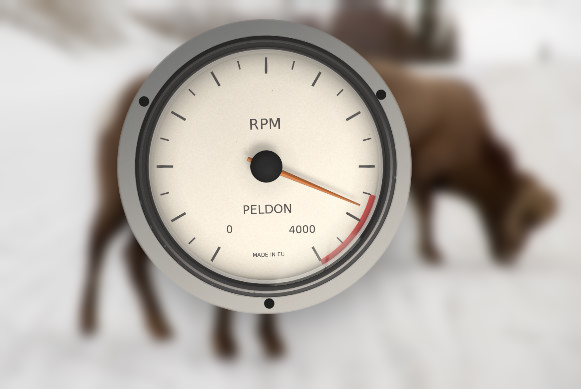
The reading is 3500 rpm
